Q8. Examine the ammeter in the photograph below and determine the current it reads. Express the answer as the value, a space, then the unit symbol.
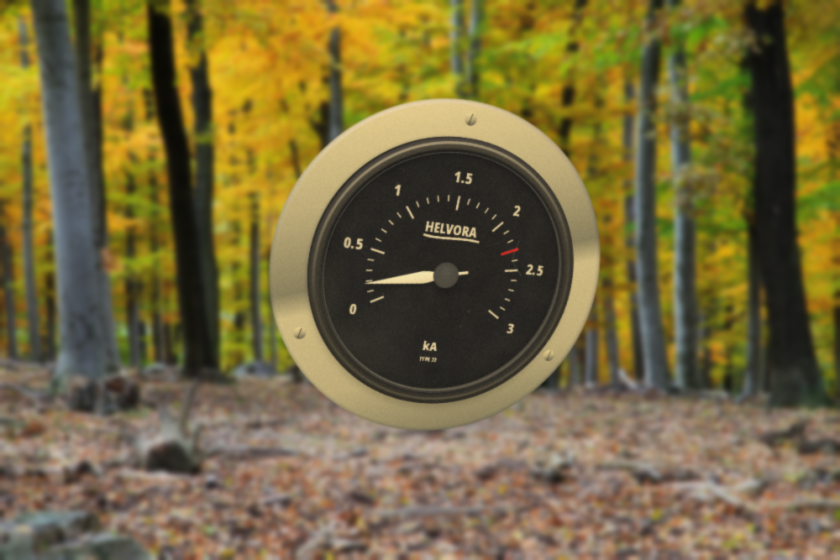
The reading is 0.2 kA
